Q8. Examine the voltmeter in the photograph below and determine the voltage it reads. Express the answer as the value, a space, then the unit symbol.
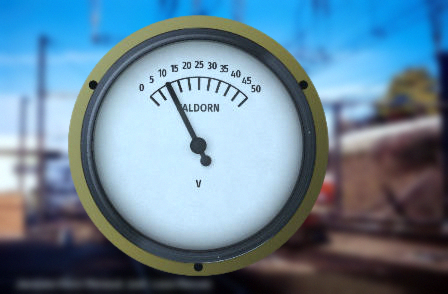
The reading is 10 V
